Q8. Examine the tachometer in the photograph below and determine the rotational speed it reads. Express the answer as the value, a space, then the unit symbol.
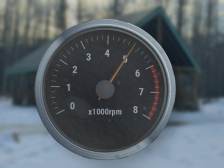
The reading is 5000 rpm
